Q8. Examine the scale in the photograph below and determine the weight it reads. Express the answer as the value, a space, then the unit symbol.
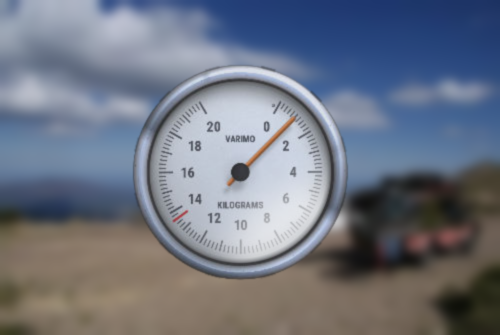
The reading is 1 kg
